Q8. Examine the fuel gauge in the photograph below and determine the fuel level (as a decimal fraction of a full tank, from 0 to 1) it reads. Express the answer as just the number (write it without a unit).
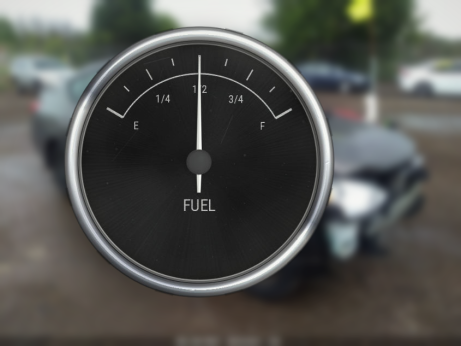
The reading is 0.5
